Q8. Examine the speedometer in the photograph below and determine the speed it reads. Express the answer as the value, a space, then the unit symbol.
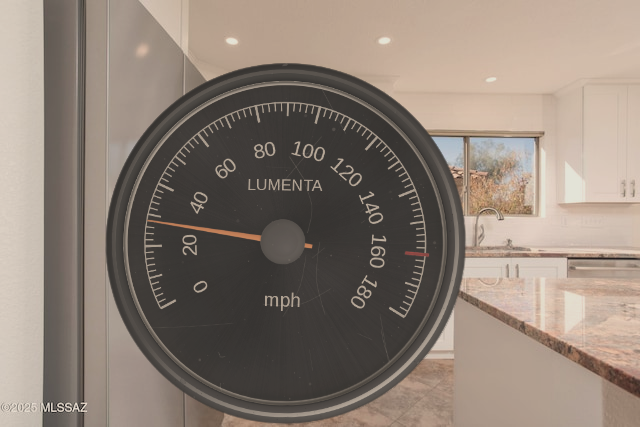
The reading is 28 mph
